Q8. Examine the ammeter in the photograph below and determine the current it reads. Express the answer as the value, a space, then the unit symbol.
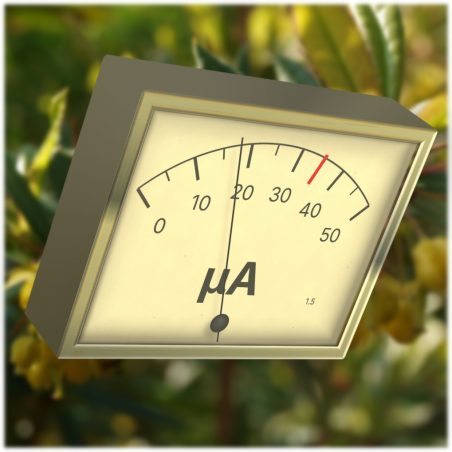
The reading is 17.5 µA
